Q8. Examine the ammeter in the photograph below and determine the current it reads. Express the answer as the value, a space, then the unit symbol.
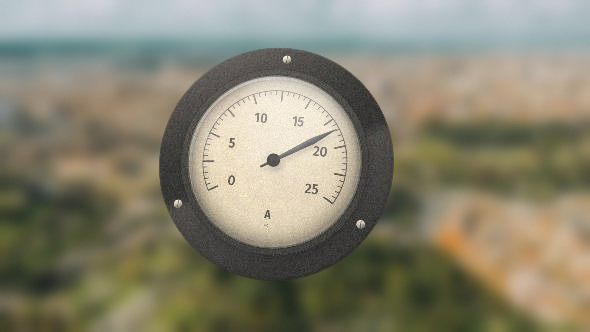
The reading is 18.5 A
